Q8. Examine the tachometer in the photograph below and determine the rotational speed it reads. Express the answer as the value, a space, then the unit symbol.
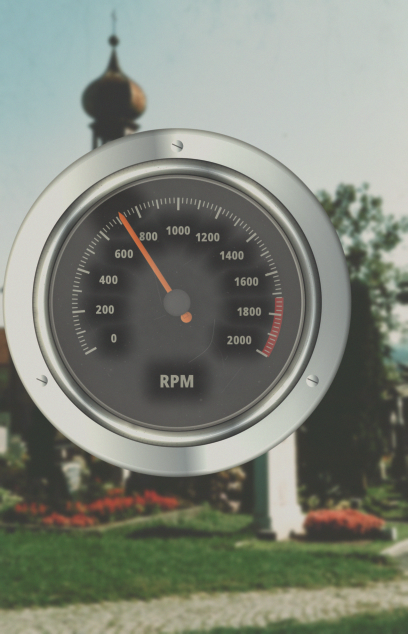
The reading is 720 rpm
